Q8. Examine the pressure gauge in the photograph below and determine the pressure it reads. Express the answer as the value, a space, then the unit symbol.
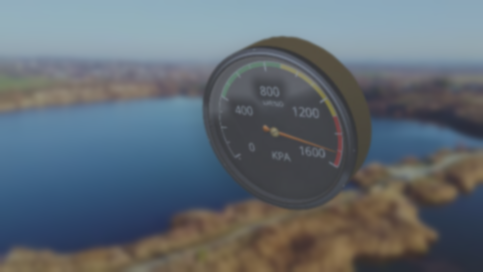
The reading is 1500 kPa
